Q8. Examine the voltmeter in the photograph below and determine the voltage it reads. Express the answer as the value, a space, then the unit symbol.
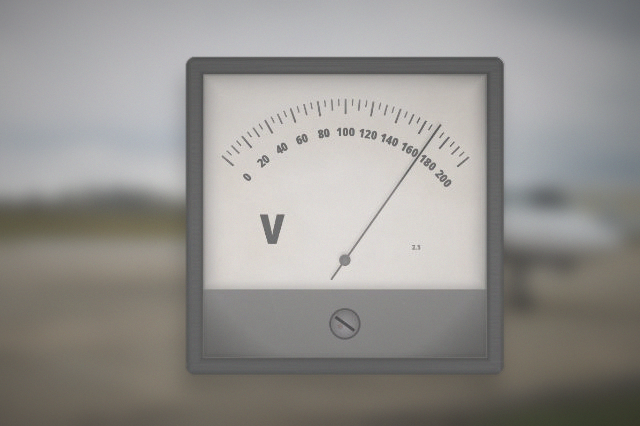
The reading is 170 V
